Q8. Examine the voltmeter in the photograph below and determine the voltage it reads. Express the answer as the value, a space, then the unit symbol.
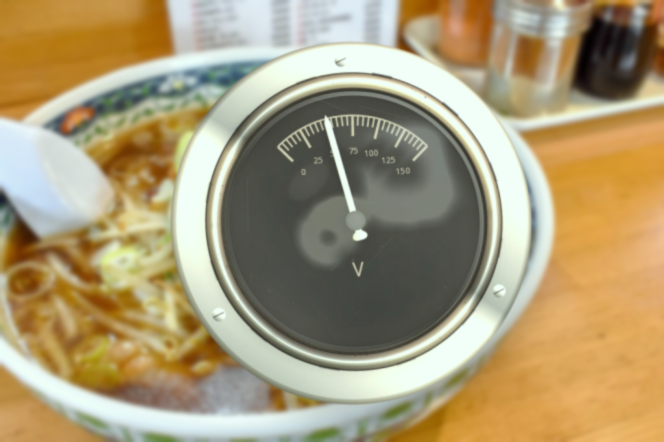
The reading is 50 V
